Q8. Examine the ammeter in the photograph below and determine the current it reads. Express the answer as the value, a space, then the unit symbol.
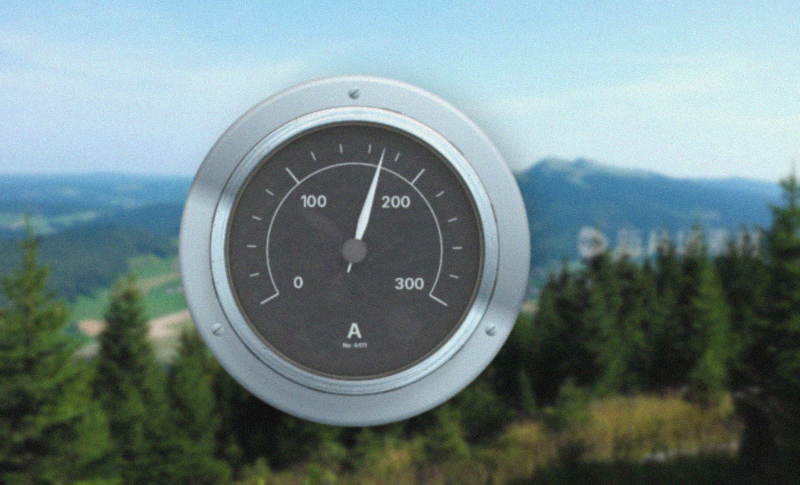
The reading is 170 A
